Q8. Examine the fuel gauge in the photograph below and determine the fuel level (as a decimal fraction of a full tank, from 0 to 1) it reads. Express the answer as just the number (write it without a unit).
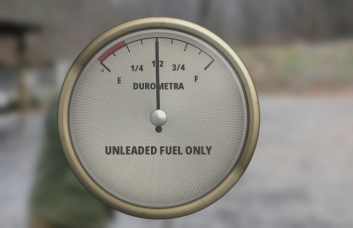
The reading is 0.5
